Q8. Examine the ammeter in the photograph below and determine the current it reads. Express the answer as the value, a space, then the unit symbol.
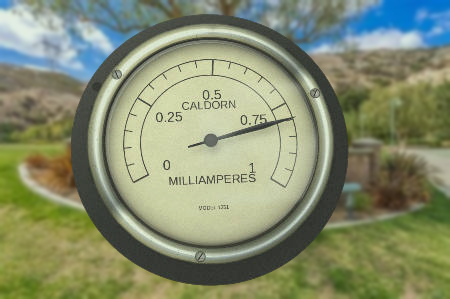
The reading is 0.8 mA
